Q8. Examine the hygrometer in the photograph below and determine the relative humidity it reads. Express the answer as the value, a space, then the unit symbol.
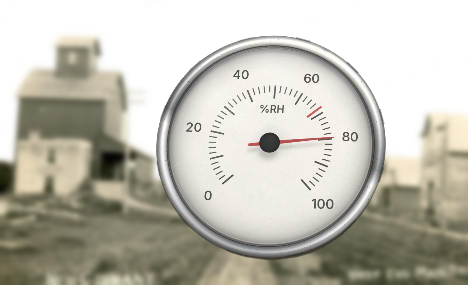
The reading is 80 %
